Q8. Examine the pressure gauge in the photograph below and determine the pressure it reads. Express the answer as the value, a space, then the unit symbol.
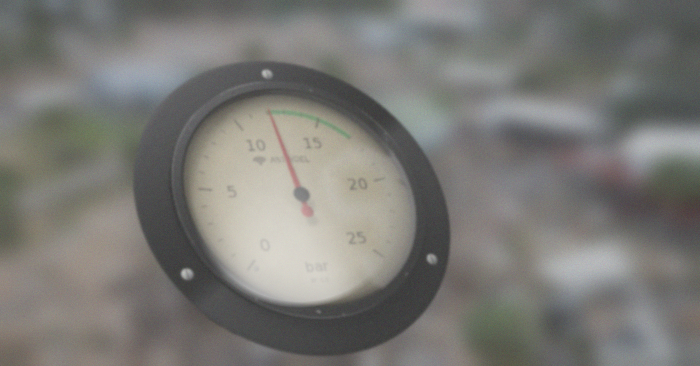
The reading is 12 bar
